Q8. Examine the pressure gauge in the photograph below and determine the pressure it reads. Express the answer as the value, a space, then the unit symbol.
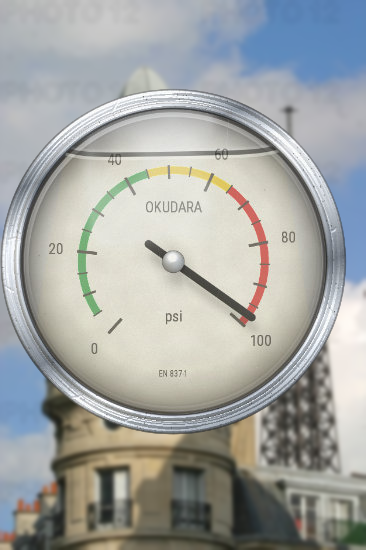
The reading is 97.5 psi
